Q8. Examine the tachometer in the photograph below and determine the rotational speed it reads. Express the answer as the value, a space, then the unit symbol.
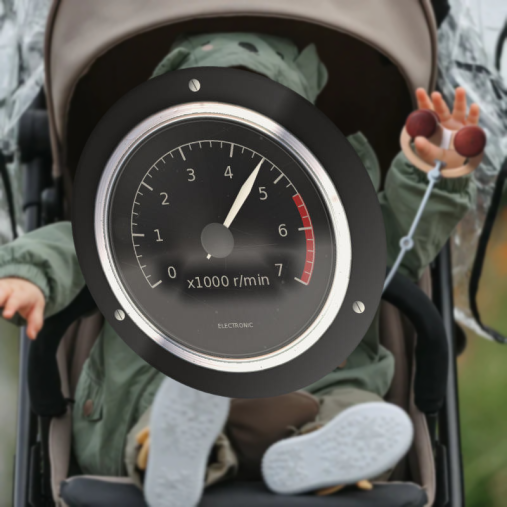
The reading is 4600 rpm
